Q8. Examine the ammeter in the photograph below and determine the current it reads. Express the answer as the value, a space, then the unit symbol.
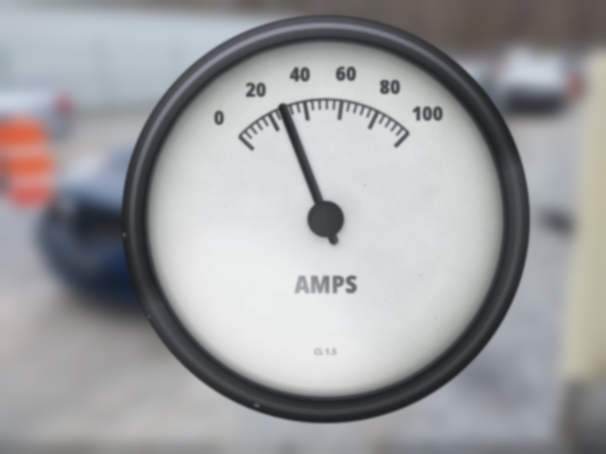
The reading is 28 A
